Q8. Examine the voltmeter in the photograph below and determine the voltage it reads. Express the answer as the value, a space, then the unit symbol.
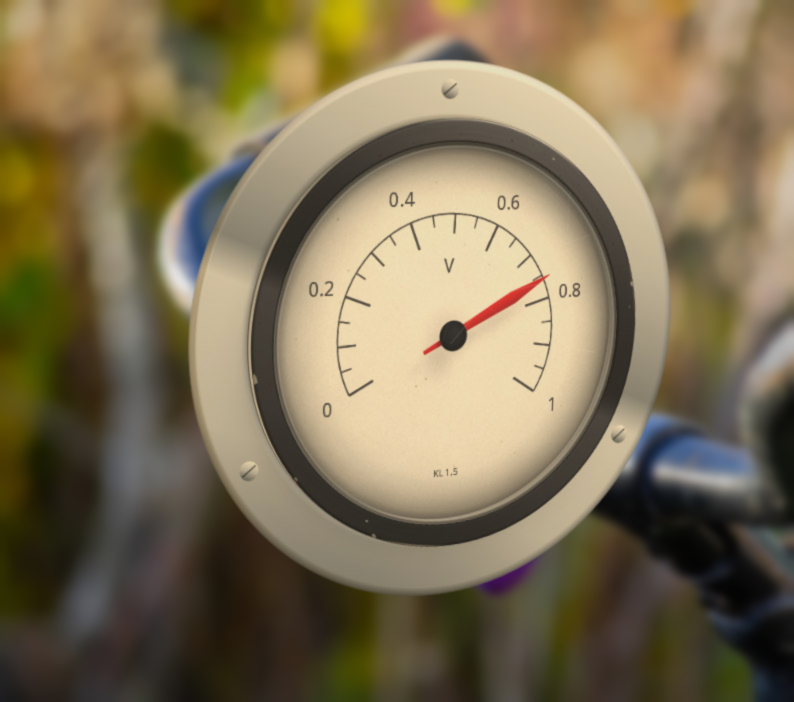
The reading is 0.75 V
